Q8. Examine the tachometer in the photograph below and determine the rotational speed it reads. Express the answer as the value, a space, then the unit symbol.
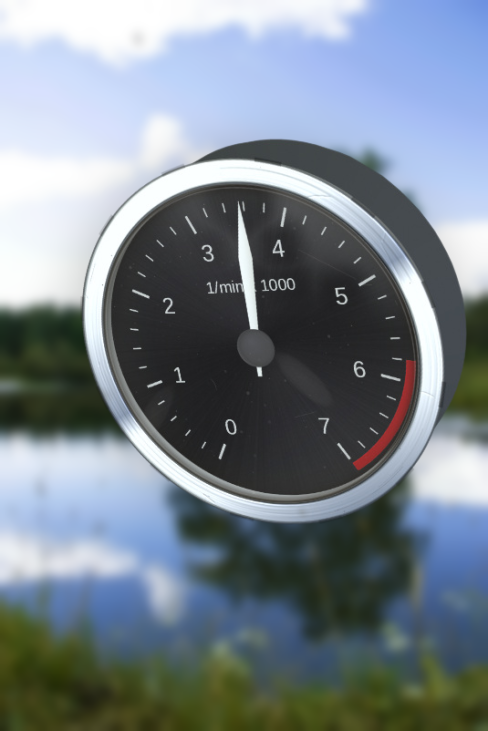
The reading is 3600 rpm
